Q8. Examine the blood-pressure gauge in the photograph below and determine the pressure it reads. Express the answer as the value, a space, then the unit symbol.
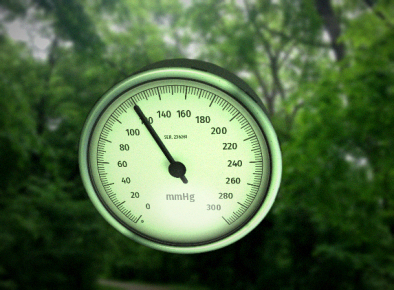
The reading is 120 mmHg
